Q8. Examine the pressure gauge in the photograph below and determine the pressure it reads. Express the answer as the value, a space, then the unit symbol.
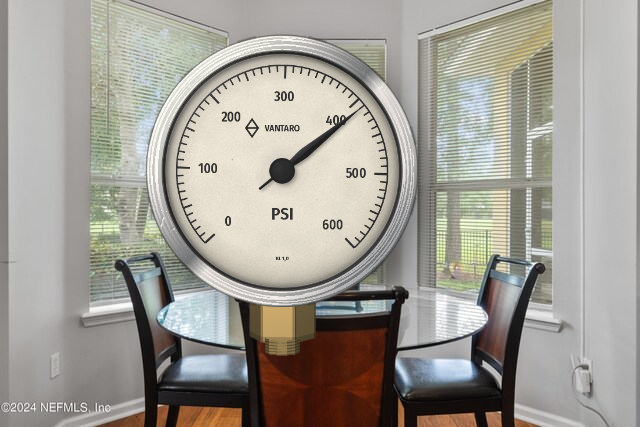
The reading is 410 psi
